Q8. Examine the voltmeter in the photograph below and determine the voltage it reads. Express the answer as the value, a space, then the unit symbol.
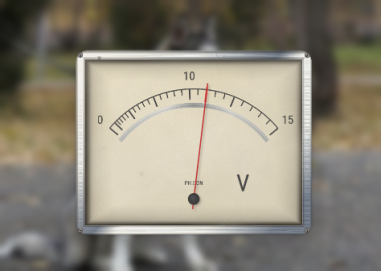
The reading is 11 V
